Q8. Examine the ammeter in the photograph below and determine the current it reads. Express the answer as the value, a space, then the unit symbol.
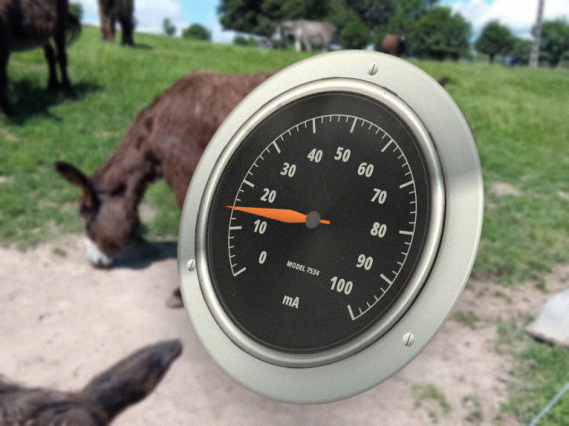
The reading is 14 mA
